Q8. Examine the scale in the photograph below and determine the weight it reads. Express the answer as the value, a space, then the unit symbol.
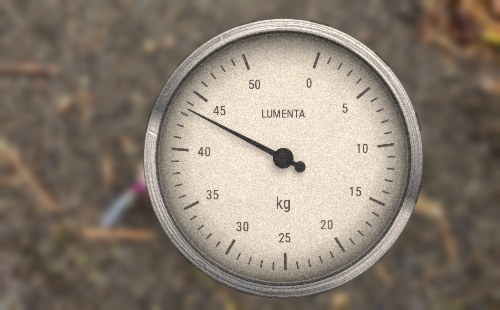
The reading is 43.5 kg
